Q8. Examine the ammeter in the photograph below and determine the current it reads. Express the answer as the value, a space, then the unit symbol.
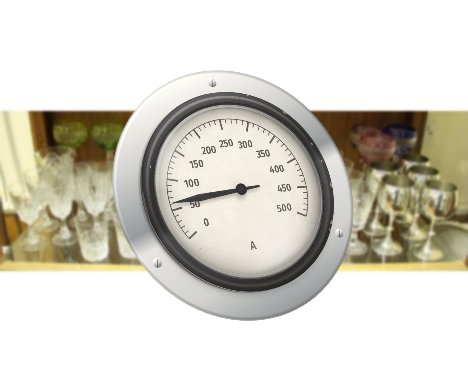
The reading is 60 A
